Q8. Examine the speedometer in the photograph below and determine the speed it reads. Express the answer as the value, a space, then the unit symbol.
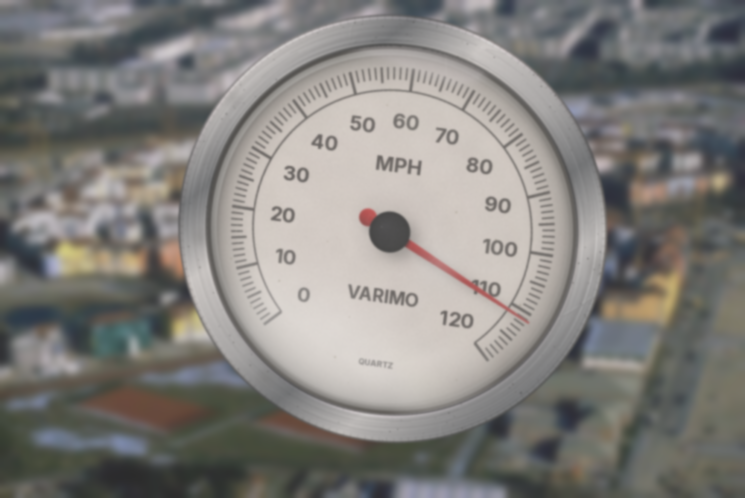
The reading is 111 mph
